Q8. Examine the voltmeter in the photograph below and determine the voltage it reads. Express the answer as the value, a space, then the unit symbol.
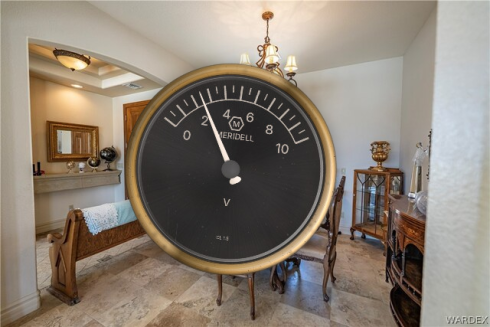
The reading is 2.5 V
